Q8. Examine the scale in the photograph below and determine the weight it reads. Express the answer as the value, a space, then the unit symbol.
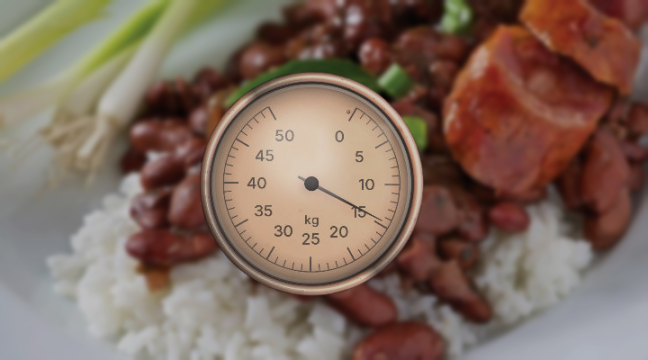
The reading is 14.5 kg
